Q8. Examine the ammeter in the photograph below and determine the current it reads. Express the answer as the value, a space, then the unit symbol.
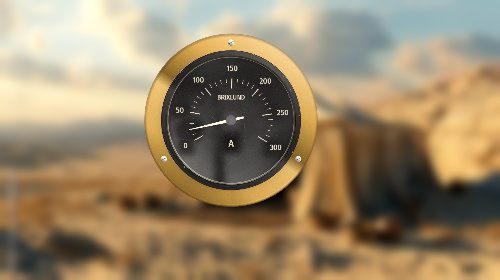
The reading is 20 A
